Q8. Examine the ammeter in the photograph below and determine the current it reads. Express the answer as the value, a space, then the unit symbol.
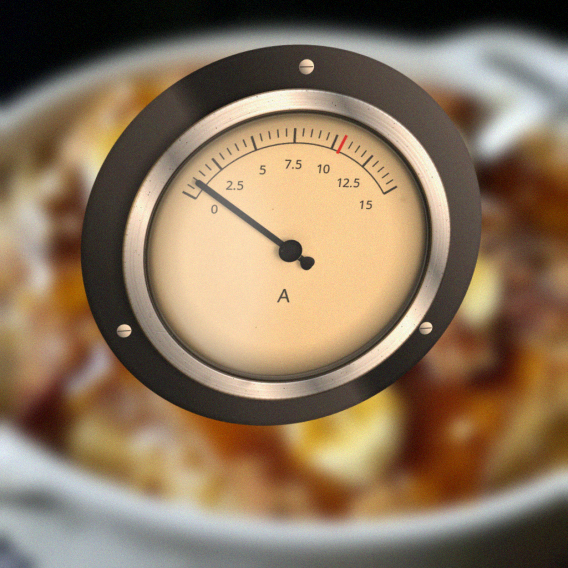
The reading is 1 A
